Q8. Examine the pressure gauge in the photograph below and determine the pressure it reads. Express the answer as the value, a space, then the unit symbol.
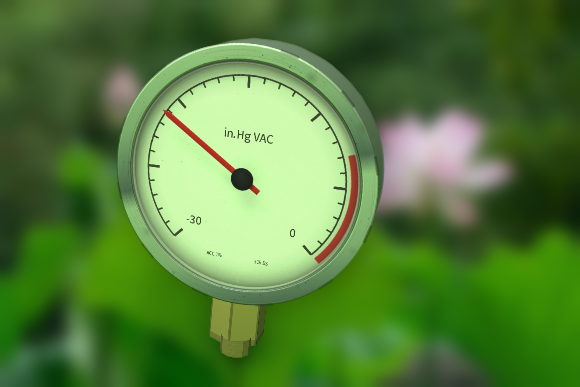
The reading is -21 inHg
